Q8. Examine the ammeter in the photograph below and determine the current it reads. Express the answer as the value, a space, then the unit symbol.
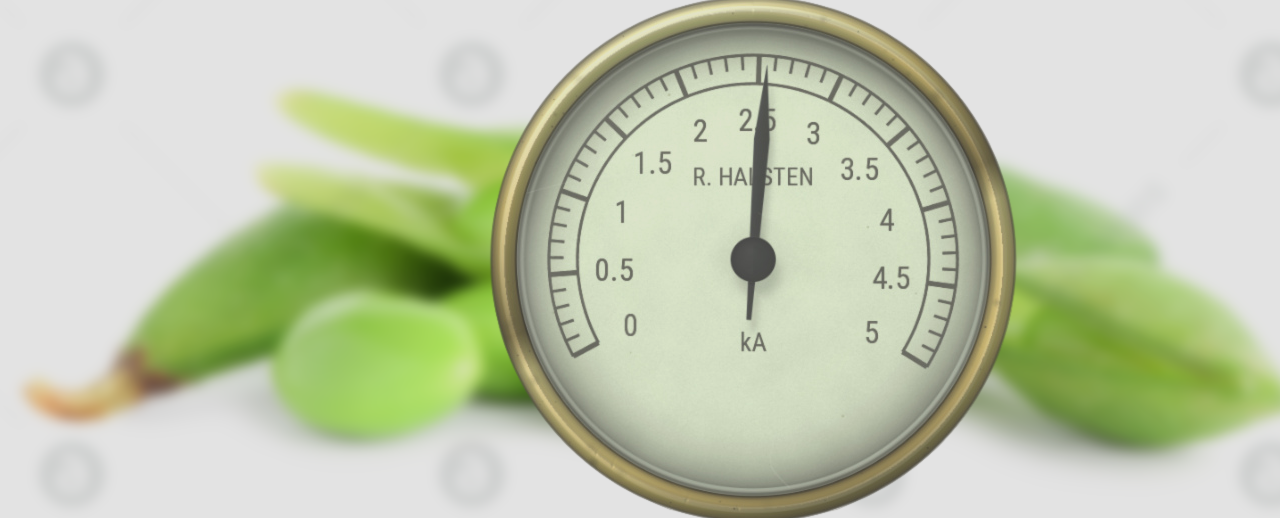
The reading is 2.55 kA
